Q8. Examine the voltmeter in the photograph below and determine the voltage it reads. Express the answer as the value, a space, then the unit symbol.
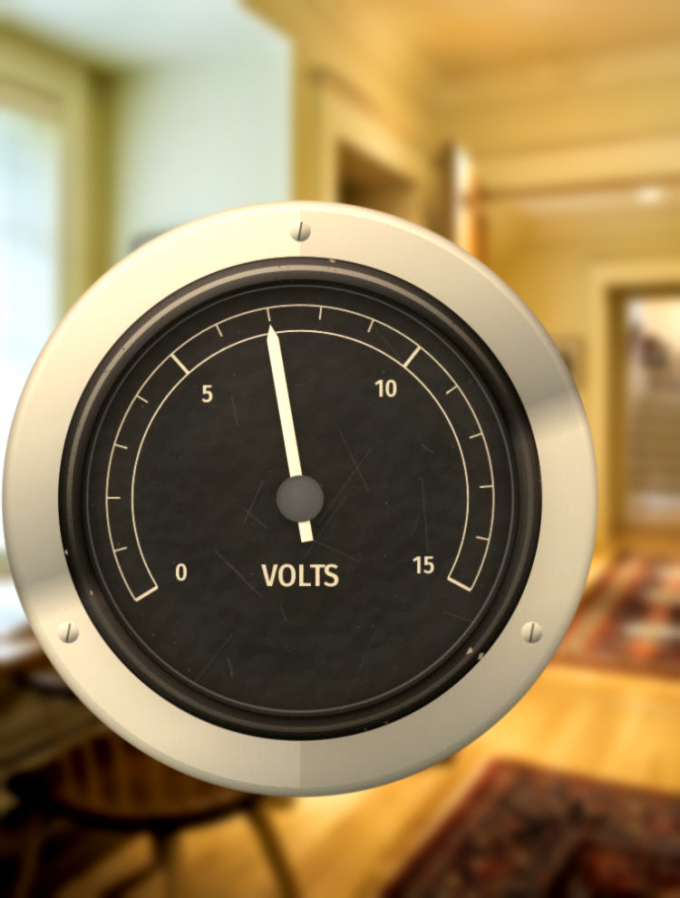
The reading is 7 V
